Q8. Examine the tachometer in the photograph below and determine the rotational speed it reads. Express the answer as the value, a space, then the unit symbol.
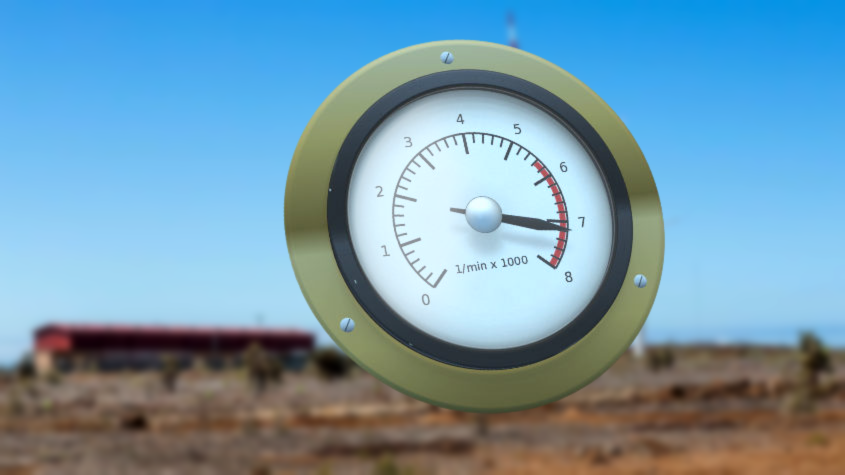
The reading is 7200 rpm
